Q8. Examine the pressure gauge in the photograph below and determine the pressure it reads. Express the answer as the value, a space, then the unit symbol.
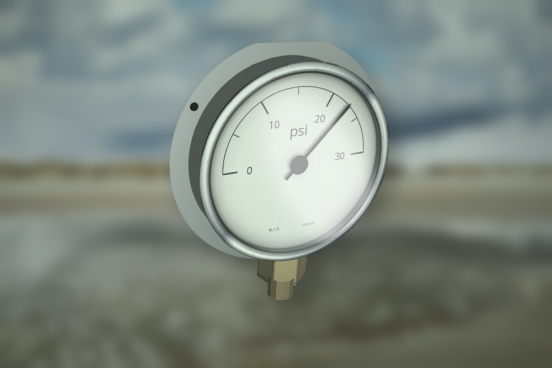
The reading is 22.5 psi
